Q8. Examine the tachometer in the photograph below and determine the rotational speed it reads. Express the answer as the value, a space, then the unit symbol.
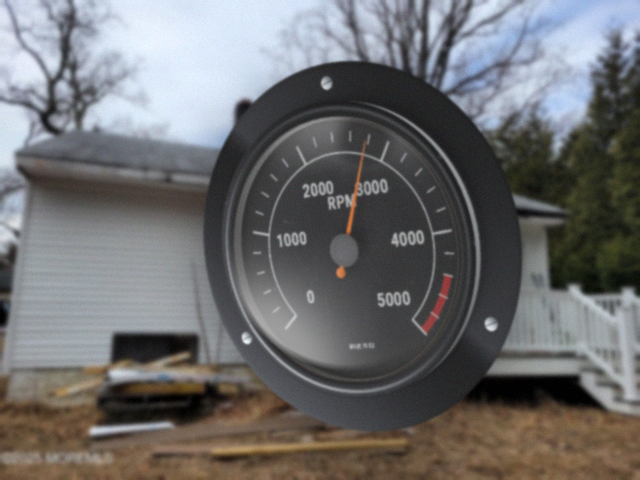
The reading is 2800 rpm
